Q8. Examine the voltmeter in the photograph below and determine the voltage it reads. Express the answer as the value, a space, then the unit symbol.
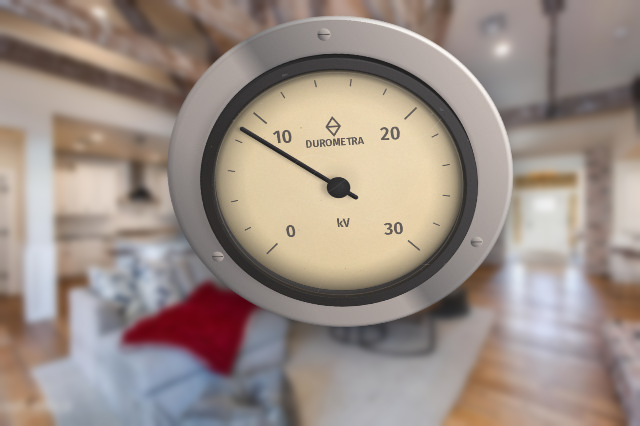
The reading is 9 kV
